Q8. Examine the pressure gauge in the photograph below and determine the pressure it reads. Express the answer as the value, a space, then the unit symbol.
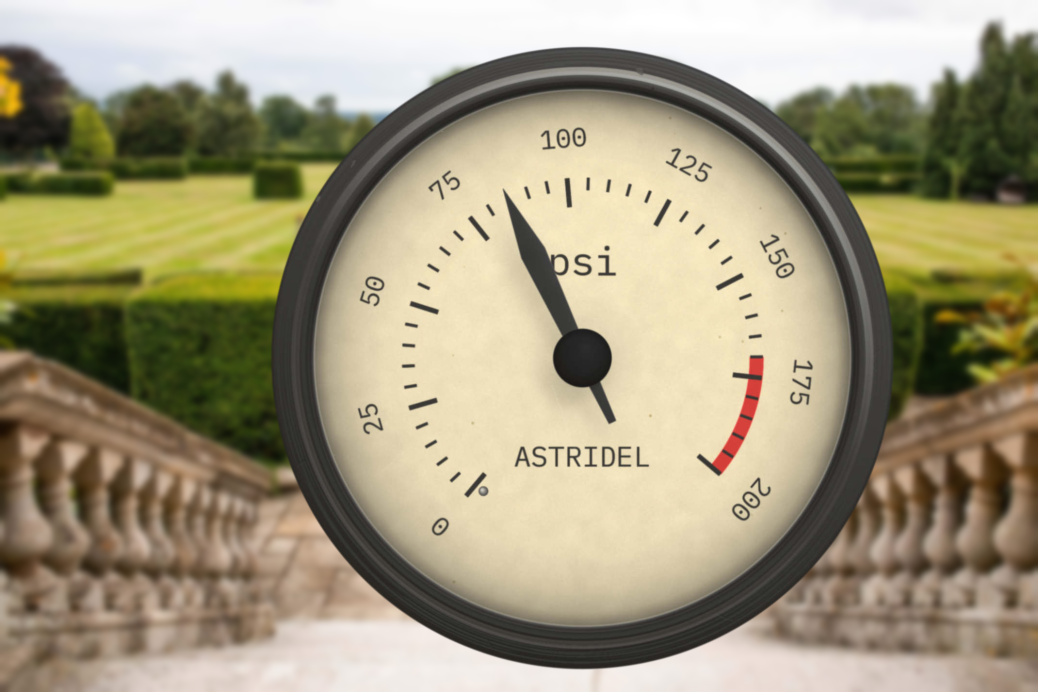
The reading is 85 psi
